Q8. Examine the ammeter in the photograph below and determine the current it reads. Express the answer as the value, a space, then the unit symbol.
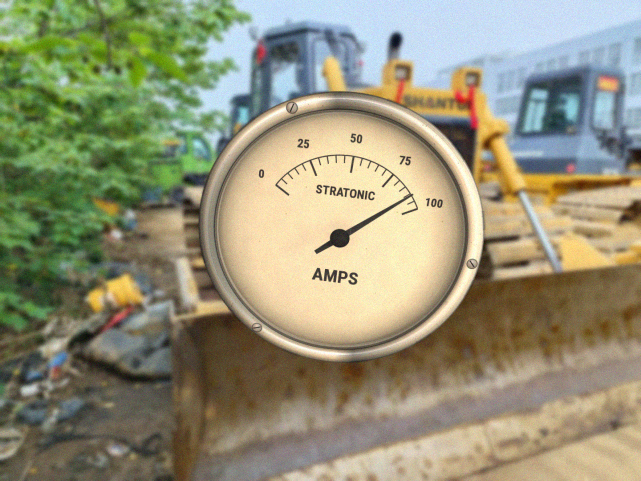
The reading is 90 A
